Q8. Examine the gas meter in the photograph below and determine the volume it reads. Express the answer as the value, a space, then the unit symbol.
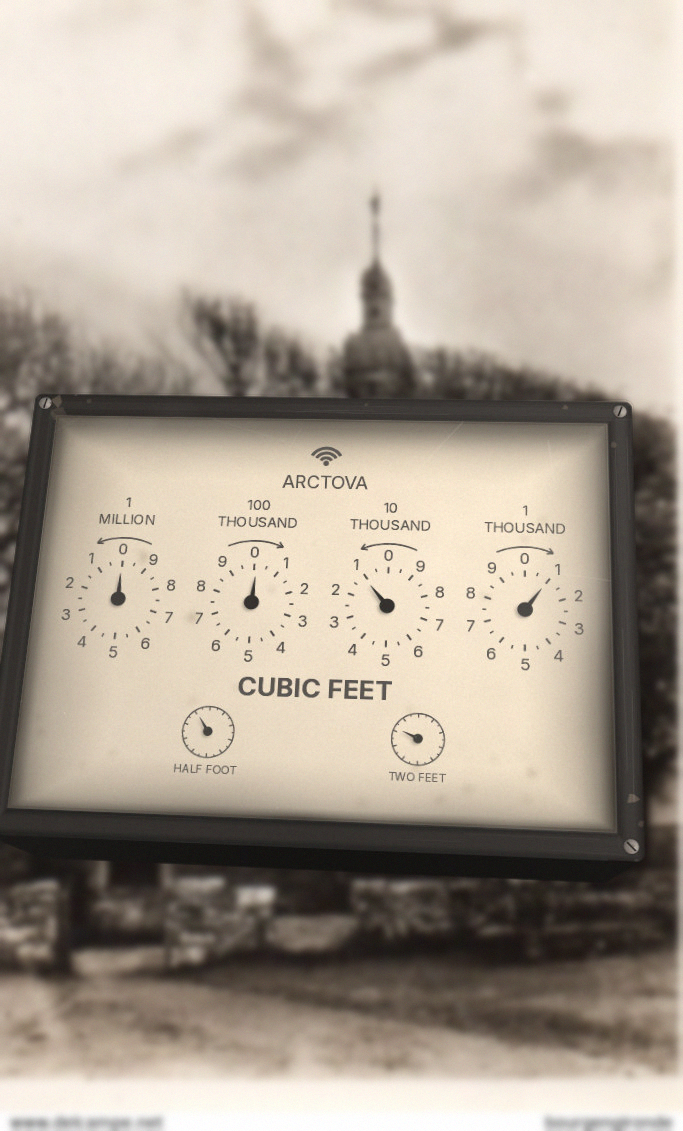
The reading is 1100 ft³
